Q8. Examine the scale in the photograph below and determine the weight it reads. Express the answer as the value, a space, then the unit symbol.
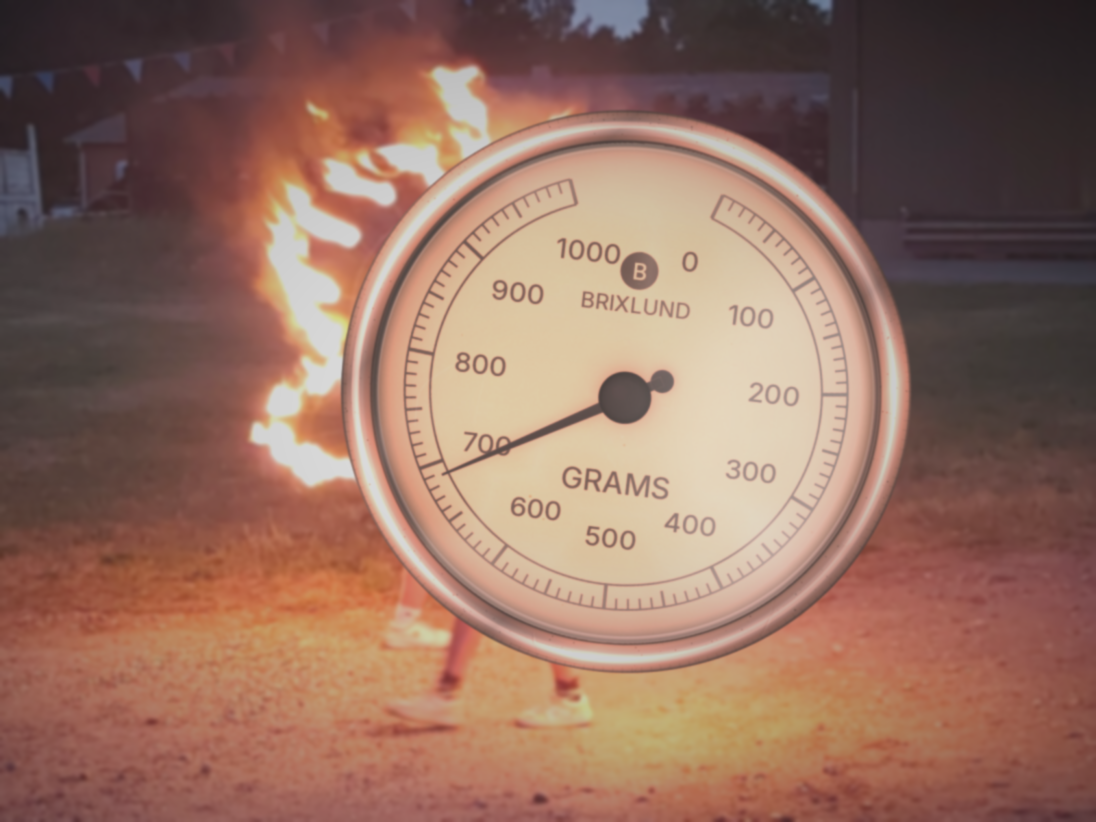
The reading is 690 g
